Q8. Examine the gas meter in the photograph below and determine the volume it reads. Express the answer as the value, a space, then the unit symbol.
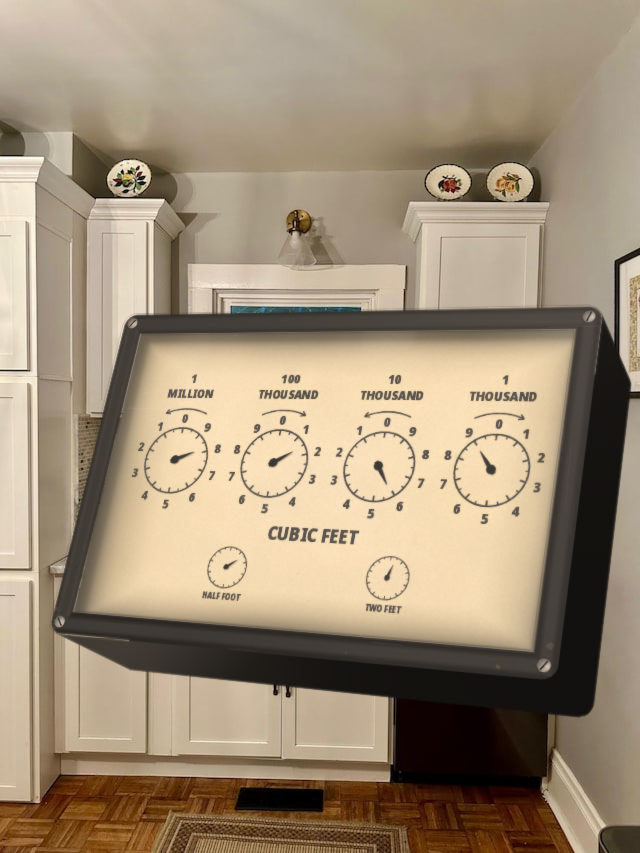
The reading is 815900 ft³
